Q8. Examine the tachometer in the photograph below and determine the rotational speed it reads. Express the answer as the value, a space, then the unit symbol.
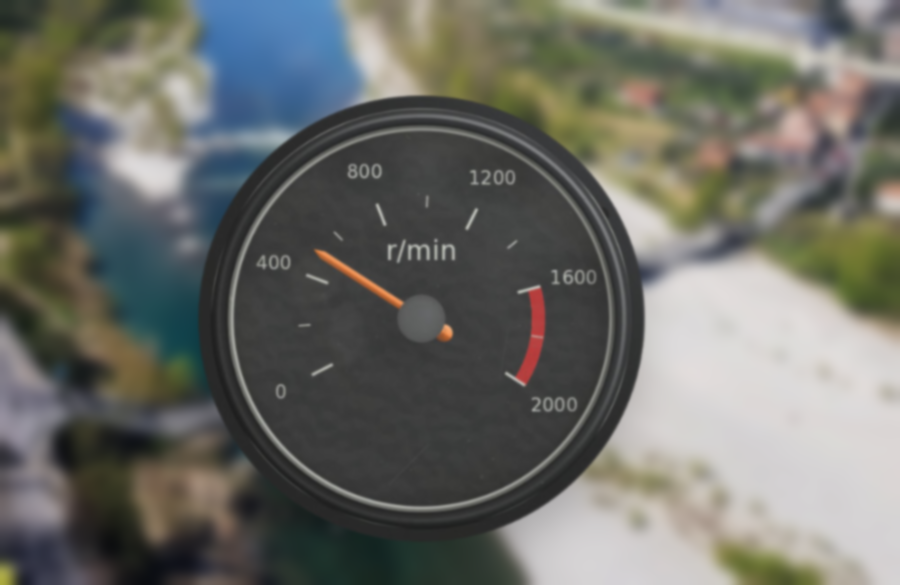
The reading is 500 rpm
